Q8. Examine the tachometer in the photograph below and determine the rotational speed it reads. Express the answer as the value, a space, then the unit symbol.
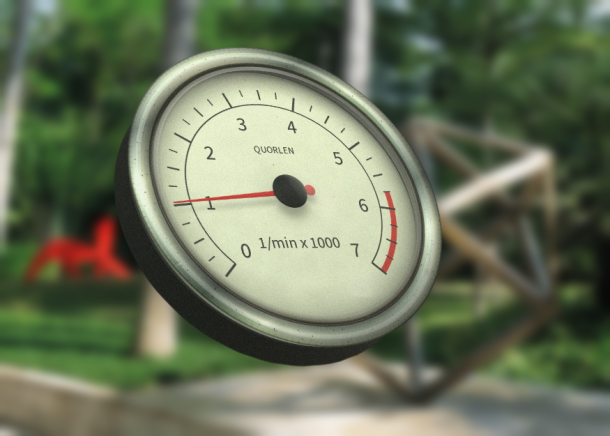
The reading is 1000 rpm
